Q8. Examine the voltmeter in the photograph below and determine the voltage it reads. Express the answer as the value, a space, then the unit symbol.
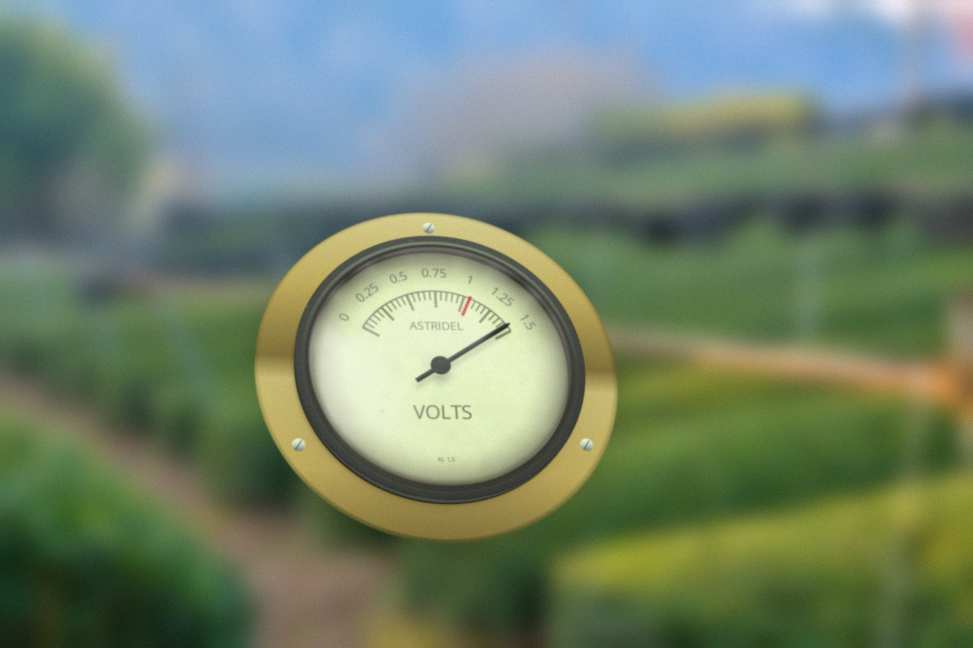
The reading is 1.45 V
